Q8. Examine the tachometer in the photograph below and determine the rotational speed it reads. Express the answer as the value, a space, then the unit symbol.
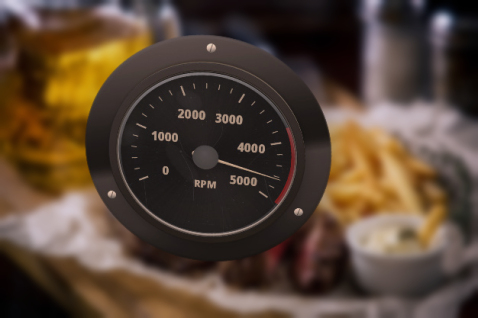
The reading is 4600 rpm
